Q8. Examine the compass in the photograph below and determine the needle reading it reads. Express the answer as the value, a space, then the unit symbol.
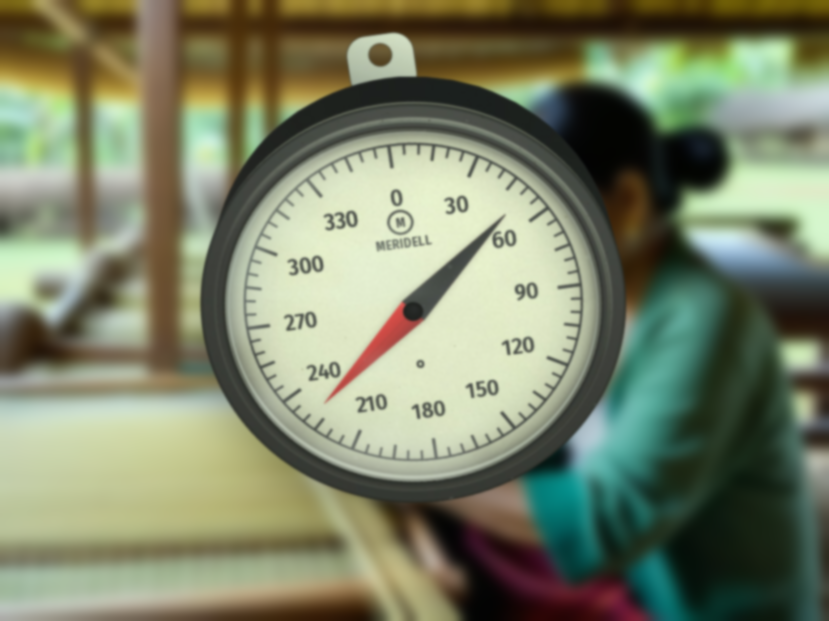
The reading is 230 °
